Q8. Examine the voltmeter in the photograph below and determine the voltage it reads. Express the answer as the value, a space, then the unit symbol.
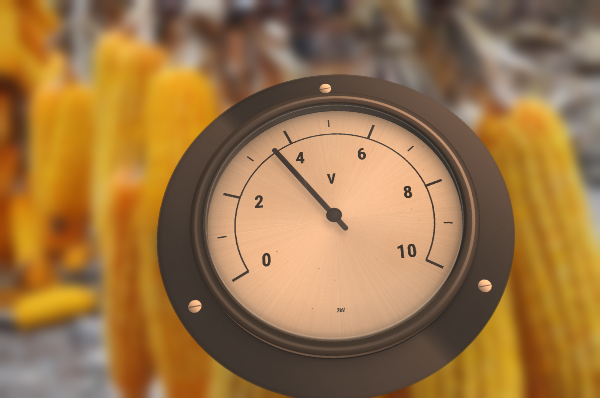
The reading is 3.5 V
